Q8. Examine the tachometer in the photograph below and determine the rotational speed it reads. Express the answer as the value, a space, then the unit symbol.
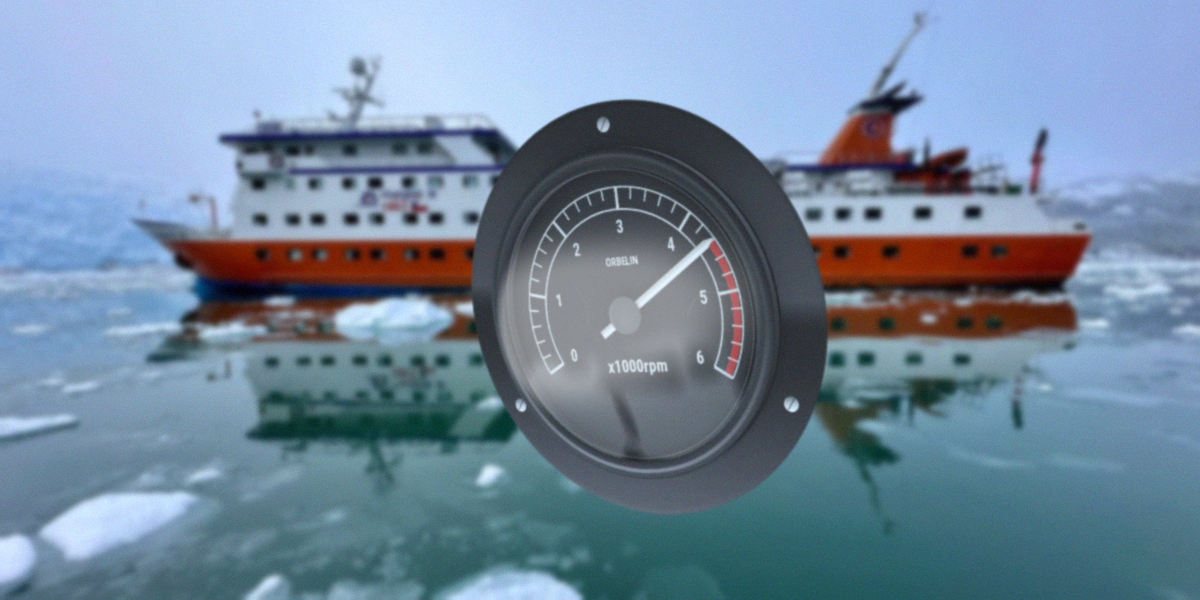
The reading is 4400 rpm
